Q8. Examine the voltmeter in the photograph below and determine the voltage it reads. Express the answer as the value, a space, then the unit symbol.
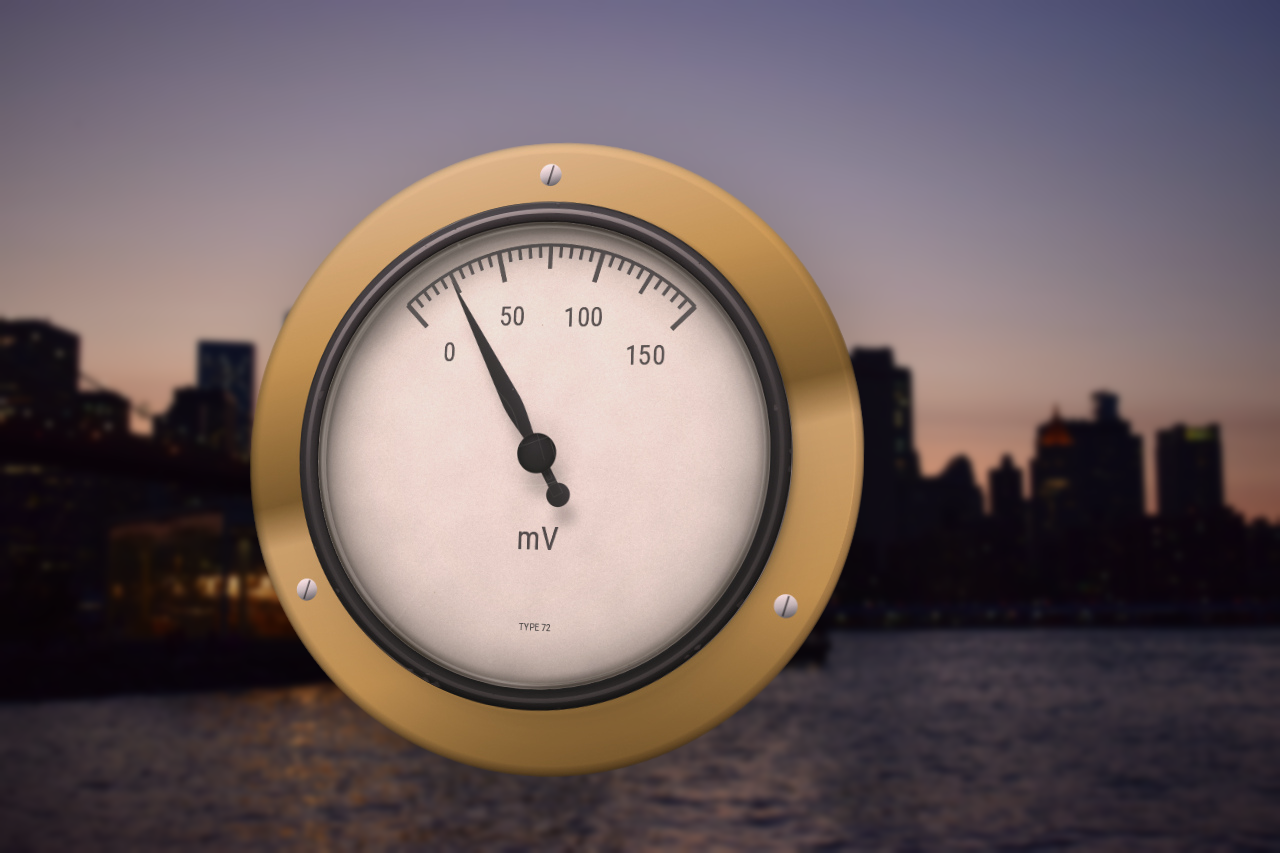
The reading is 25 mV
